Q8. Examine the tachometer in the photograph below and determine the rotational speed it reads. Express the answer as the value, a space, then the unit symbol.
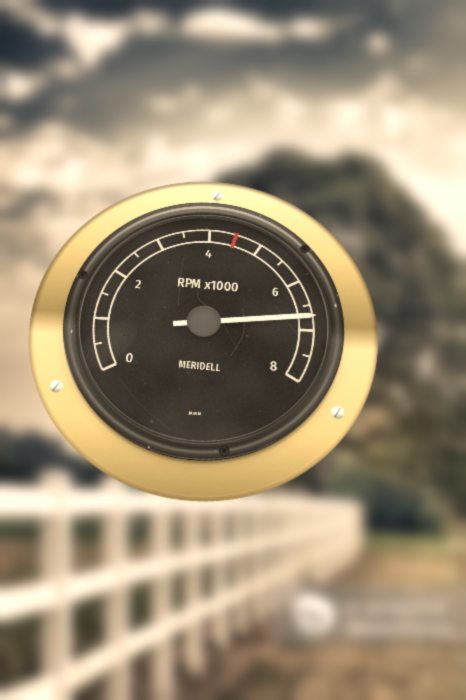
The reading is 6750 rpm
